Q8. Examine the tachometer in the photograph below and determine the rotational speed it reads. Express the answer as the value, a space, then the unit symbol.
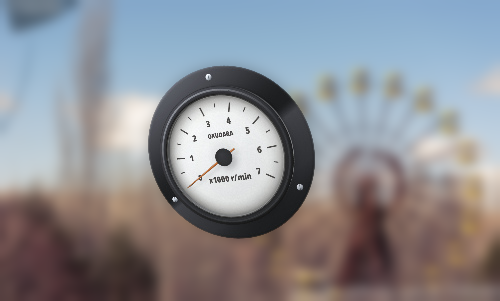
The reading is 0 rpm
